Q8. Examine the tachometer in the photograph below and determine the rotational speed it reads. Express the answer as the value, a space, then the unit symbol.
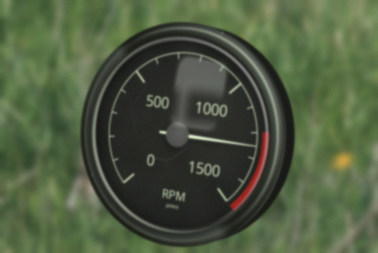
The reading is 1250 rpm
